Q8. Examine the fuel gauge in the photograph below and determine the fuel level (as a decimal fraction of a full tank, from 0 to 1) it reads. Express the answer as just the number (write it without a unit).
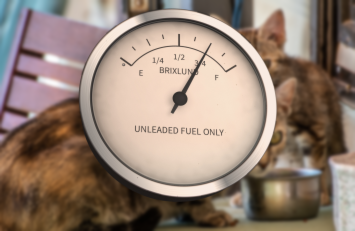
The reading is 0.75
